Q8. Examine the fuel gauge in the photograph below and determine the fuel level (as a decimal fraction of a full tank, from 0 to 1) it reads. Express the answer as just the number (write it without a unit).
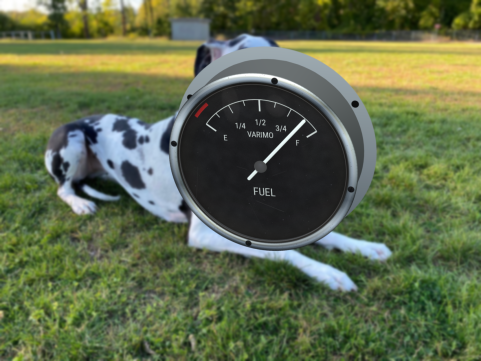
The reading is 0.875
